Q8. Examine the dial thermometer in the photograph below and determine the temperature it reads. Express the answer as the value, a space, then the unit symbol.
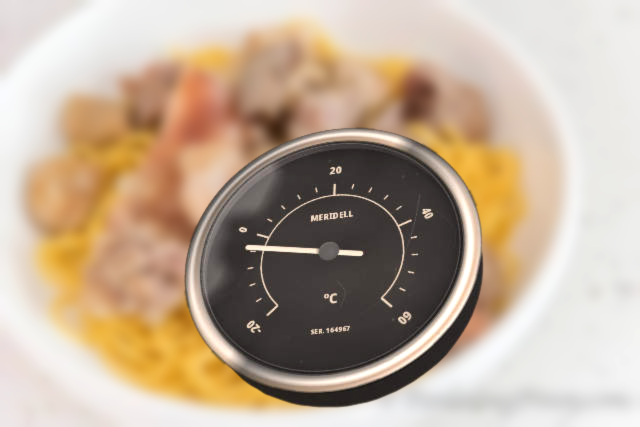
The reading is -4 °C
